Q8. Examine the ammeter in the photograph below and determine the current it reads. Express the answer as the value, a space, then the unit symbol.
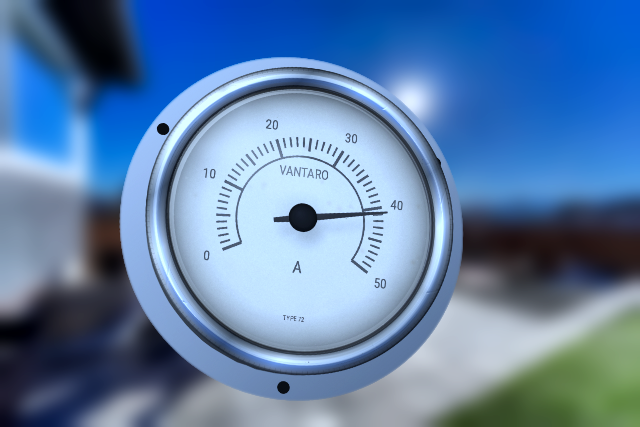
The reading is 41 A
